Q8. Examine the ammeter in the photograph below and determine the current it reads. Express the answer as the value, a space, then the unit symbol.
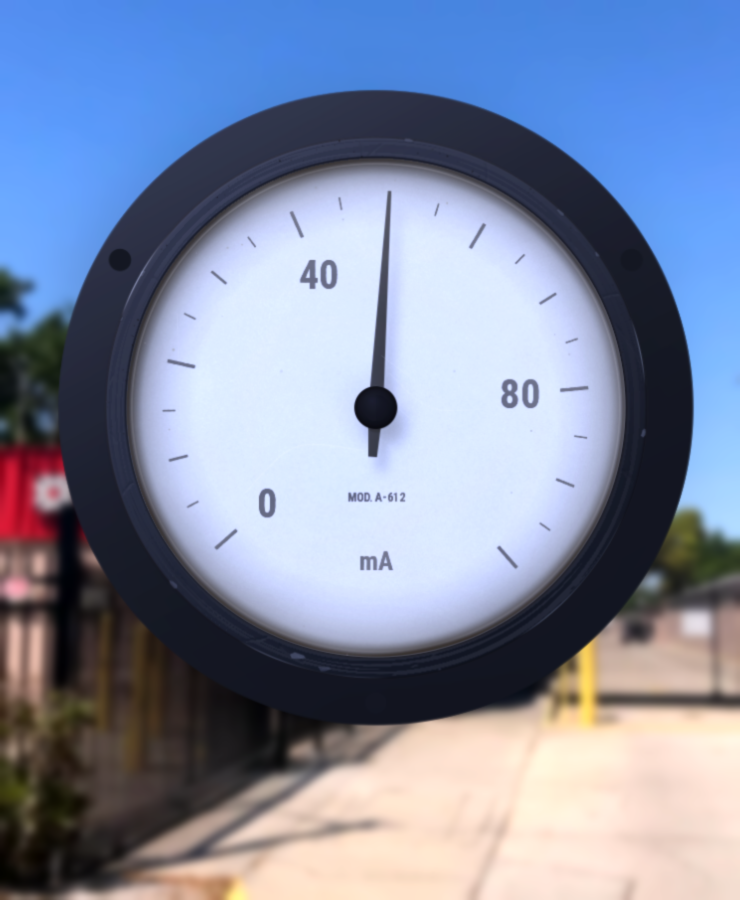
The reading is 50 mA
